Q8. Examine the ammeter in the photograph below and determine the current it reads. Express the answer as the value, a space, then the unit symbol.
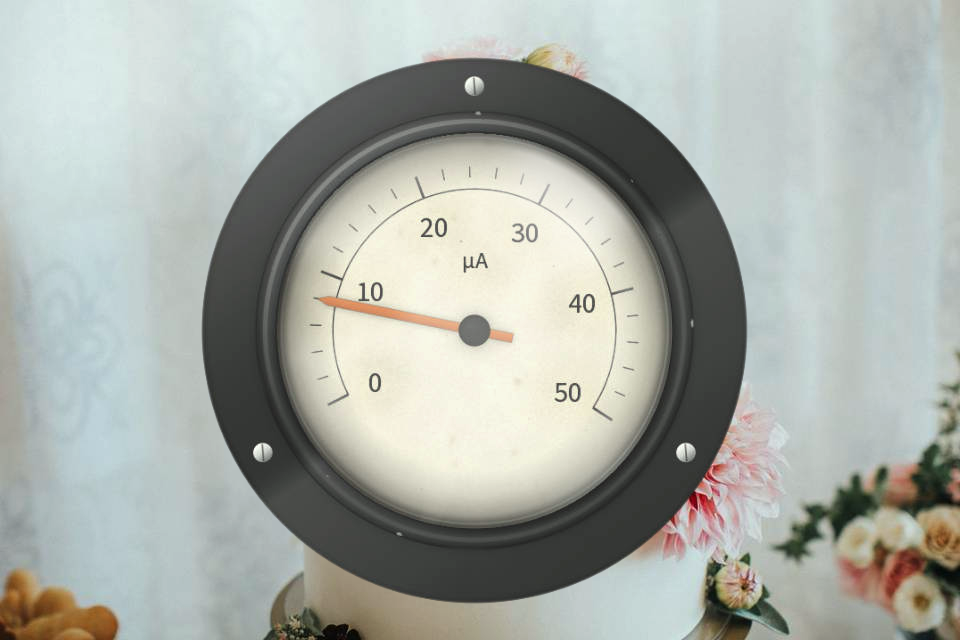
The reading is 8 µA
